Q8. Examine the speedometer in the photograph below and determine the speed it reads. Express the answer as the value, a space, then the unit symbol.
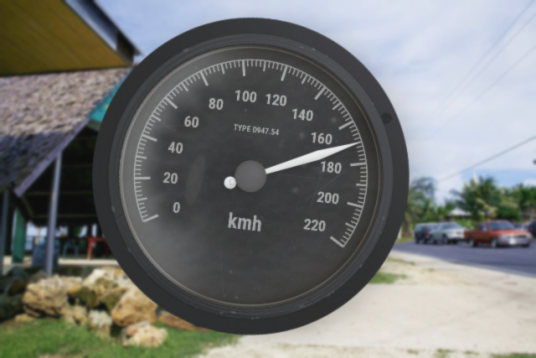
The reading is 170 km/h
